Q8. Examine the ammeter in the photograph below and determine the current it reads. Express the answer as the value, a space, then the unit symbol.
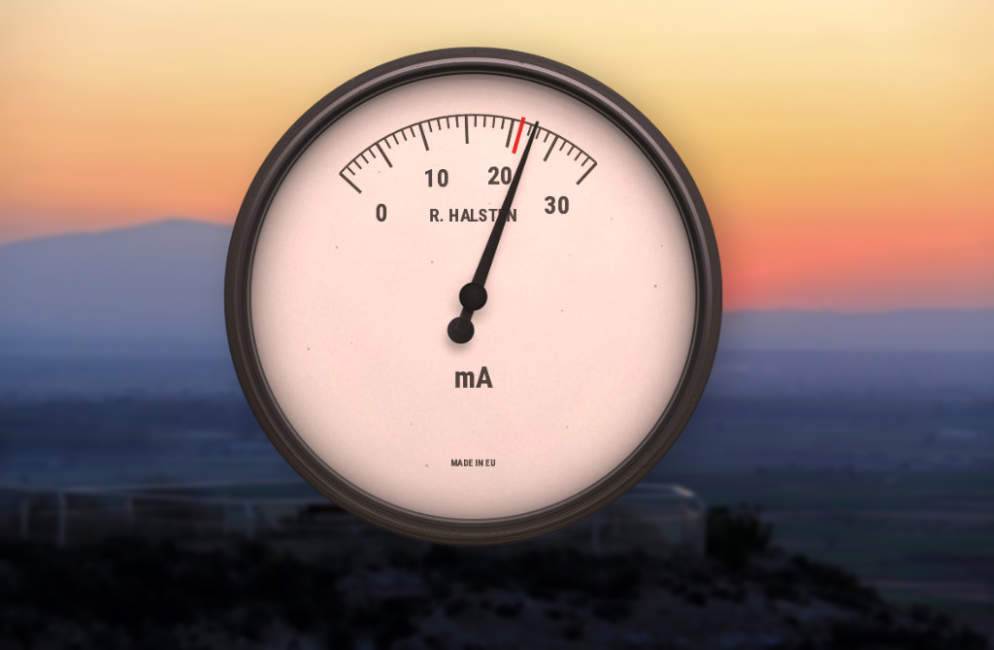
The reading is 22.5 mA
